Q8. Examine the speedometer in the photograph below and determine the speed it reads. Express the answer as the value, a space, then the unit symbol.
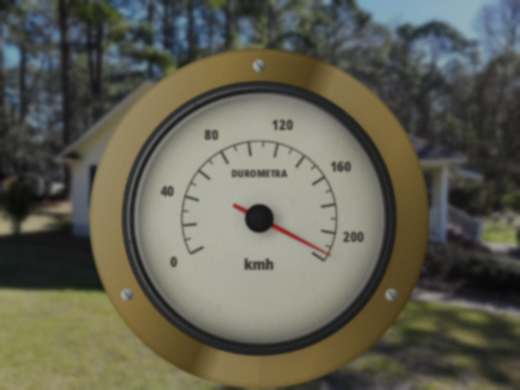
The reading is 215 km/h
